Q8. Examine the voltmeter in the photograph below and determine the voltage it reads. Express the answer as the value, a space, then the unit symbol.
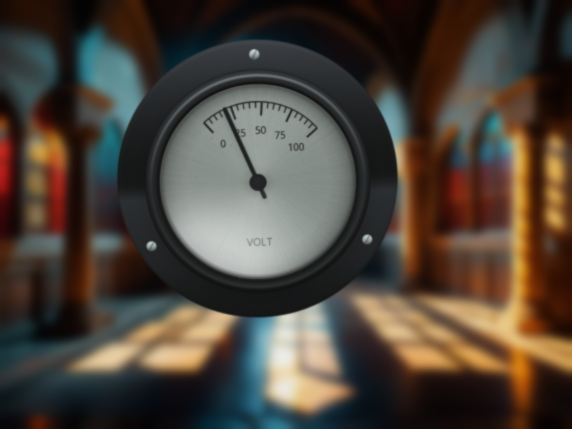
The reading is 20 V
